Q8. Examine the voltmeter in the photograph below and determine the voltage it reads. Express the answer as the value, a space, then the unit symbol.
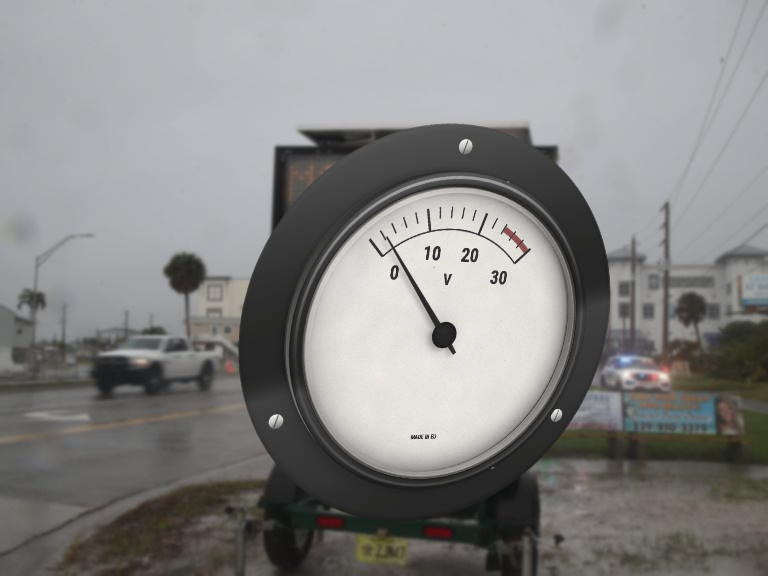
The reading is 2 V
